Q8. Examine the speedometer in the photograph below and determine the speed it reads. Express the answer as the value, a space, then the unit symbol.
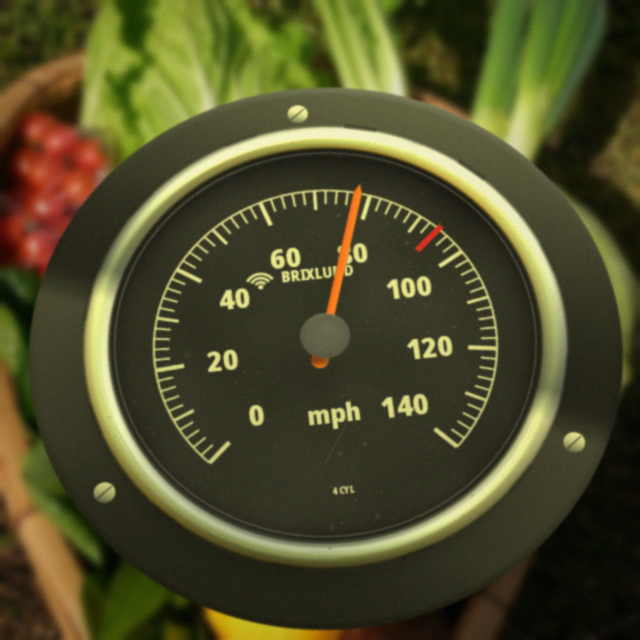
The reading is 78 mph
